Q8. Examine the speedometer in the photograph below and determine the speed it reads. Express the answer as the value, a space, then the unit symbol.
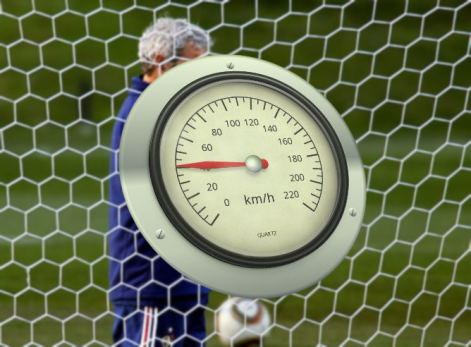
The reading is 40 km/h
